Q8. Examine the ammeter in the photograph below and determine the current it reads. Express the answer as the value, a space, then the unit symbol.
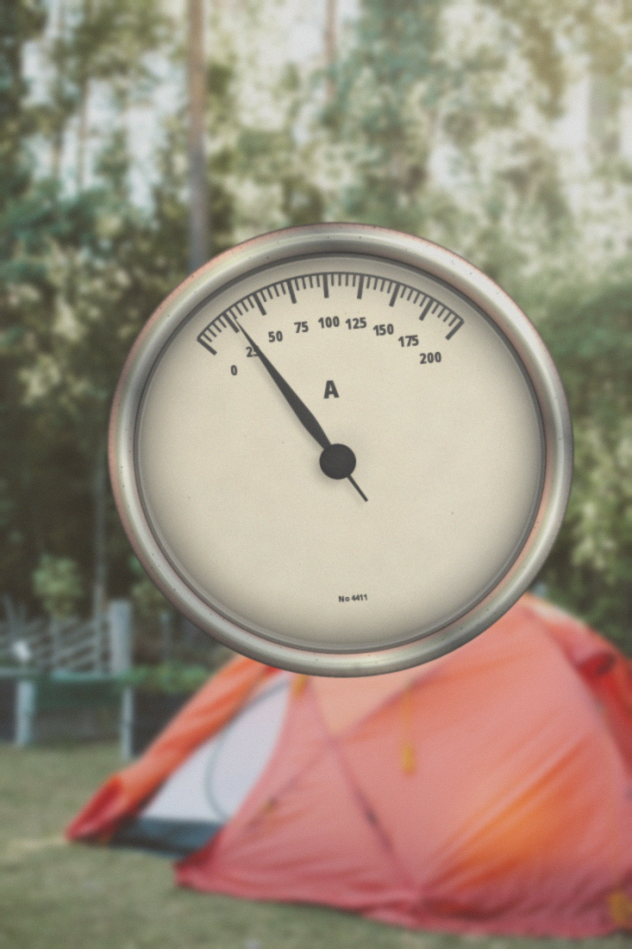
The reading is 30 A
